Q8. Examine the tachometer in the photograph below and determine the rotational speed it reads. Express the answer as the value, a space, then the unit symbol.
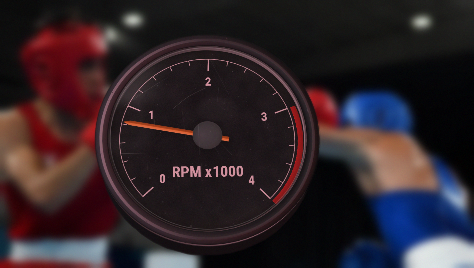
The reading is 800 rpm
